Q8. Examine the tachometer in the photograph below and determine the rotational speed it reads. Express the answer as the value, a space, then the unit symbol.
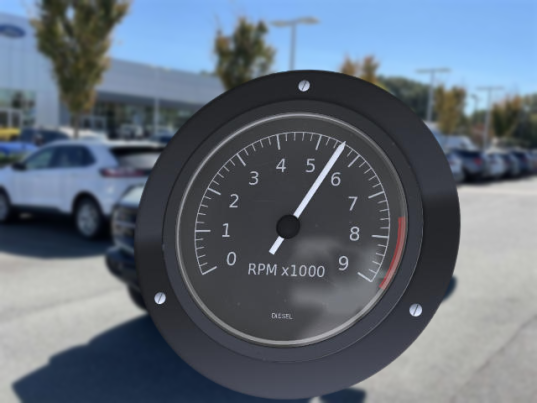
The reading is 5600 rpm
